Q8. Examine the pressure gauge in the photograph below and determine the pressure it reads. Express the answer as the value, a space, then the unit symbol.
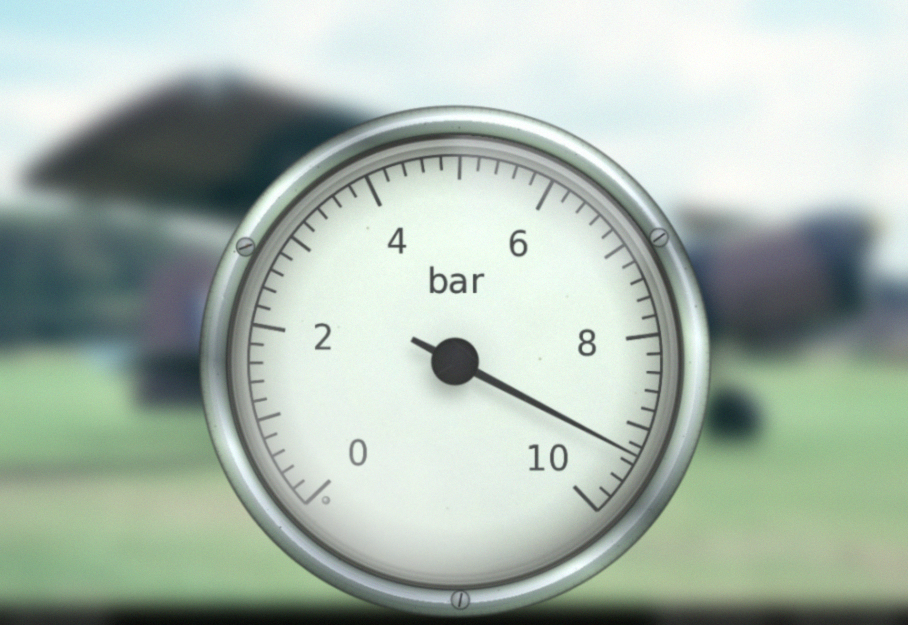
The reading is 9.3 bar
